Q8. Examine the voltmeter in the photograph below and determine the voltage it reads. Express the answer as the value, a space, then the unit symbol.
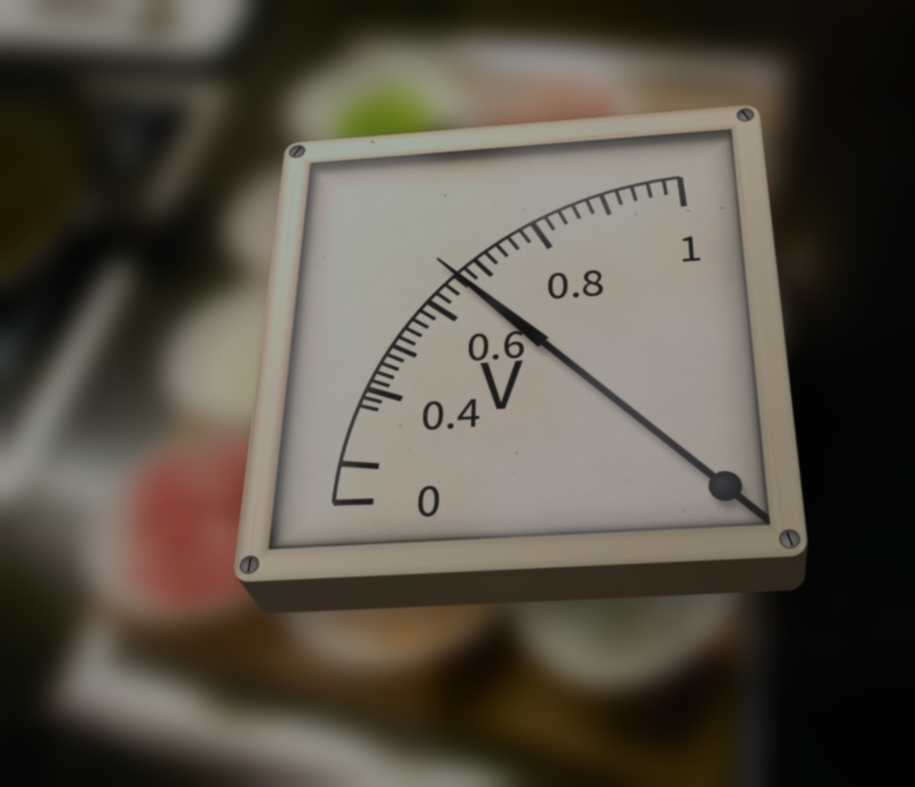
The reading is 0.66 V
